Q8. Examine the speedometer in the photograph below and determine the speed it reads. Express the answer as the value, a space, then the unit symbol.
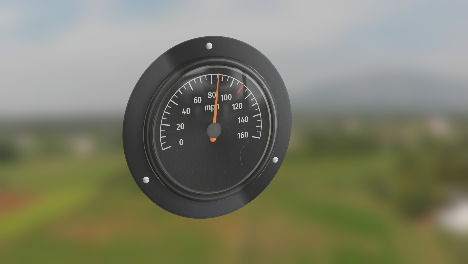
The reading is 85 mph
